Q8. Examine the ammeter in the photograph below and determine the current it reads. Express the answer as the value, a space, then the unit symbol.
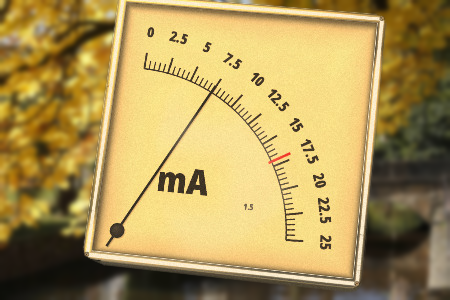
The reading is 7.5 mA
